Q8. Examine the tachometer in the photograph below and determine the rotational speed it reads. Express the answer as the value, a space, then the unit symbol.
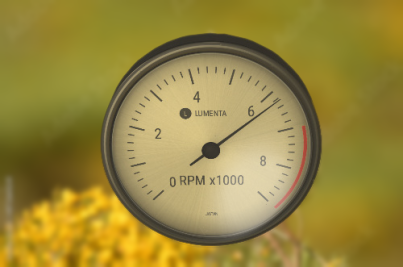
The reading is 6200 rpm
